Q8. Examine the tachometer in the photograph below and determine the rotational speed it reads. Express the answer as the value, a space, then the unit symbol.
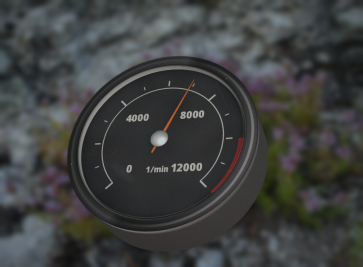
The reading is 7000 rpm
